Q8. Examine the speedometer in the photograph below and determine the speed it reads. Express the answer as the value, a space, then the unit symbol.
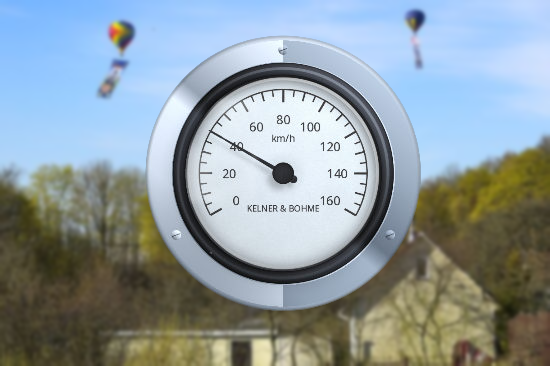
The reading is 40 km/h
